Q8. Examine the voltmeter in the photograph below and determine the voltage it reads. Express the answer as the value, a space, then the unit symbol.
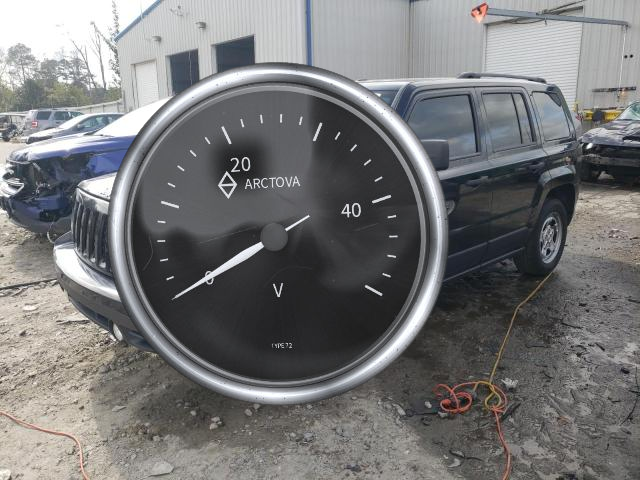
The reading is 0 V
